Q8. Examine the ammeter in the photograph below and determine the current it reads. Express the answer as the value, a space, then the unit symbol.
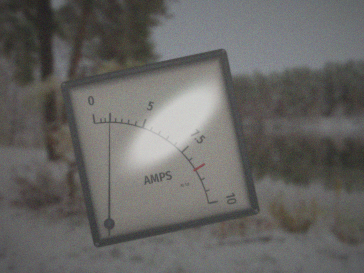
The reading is 2.5 A
